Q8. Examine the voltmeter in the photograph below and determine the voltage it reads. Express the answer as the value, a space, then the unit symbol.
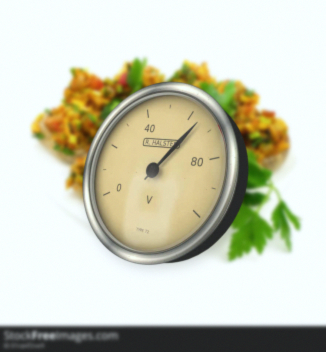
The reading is 65 V
